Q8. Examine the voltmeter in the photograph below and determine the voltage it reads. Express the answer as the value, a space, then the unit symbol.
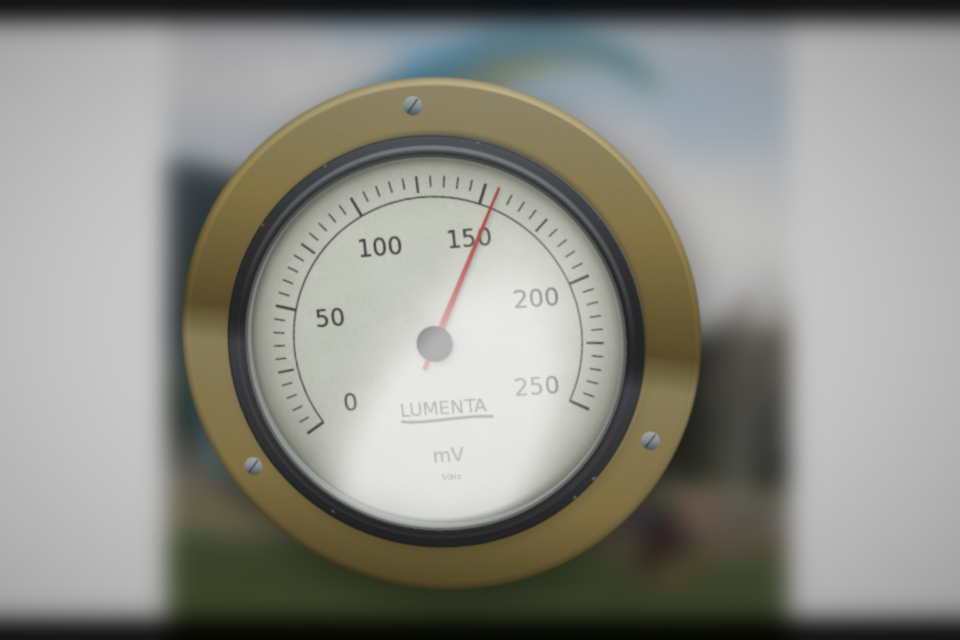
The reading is 155 mV
